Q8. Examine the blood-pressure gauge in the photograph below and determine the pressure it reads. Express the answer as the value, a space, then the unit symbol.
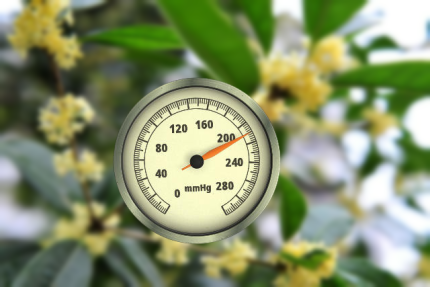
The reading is 210 mmHg
